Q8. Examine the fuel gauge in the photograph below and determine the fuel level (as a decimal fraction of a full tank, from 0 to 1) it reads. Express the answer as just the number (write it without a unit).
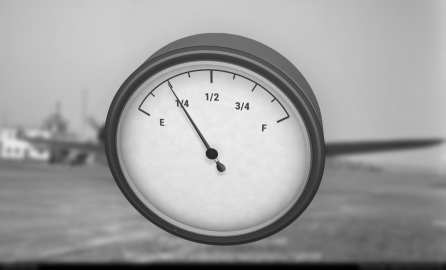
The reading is 0.25
